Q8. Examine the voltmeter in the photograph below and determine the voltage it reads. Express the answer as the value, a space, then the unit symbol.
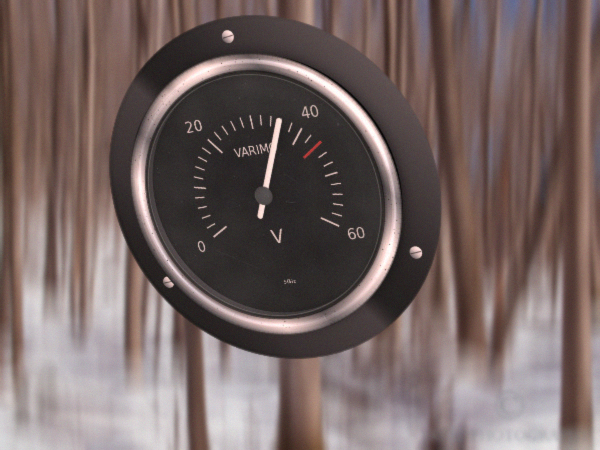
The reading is 36 V
